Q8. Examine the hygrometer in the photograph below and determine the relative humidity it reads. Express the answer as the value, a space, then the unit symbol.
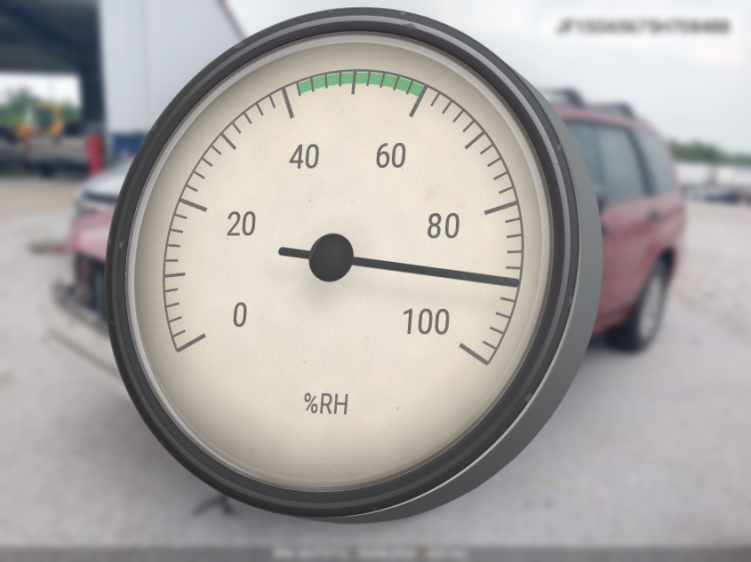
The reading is 90 %
